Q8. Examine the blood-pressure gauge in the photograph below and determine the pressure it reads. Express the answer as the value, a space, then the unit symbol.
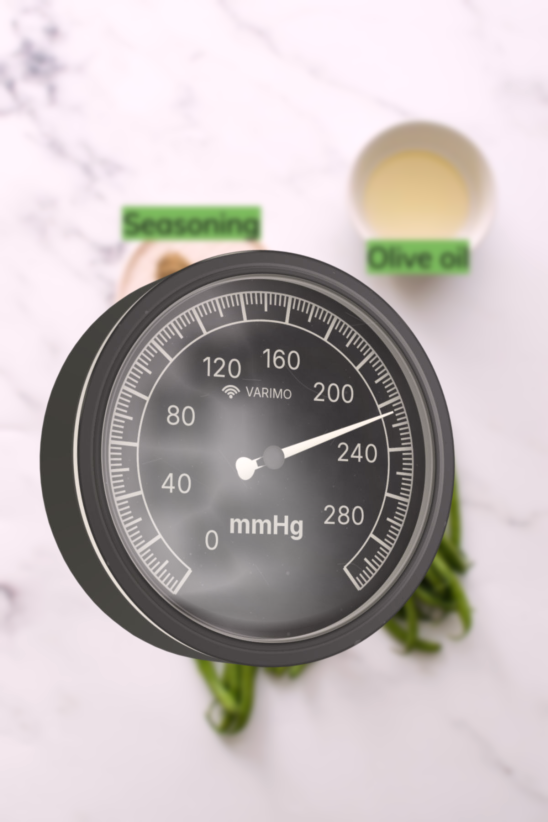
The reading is 224 mmHg
